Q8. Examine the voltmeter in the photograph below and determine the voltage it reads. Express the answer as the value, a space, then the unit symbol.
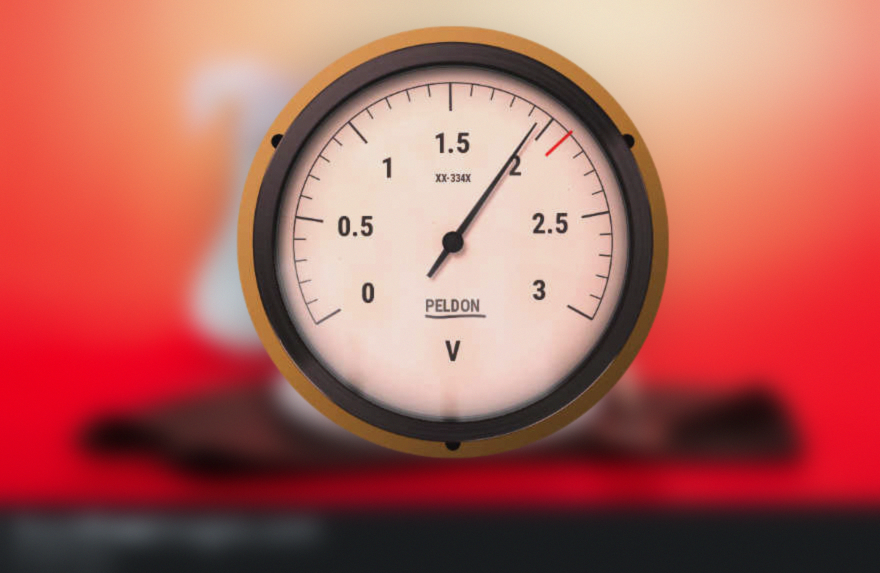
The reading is 1.95 V
